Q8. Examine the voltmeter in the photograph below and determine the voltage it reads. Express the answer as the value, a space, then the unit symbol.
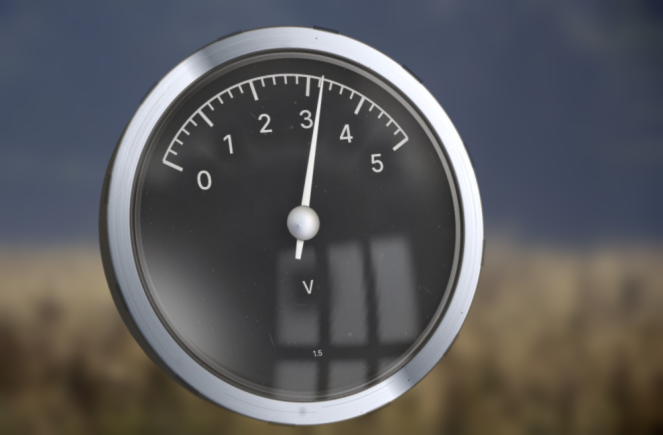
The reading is 3.2 V
